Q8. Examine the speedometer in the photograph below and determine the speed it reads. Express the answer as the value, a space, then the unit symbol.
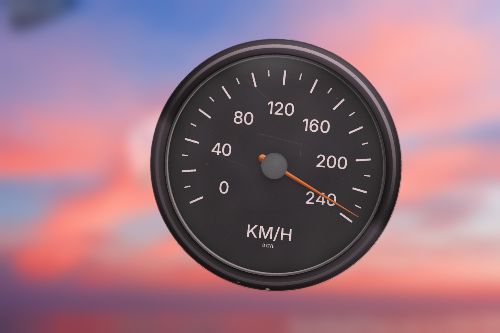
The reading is 235 km/h
